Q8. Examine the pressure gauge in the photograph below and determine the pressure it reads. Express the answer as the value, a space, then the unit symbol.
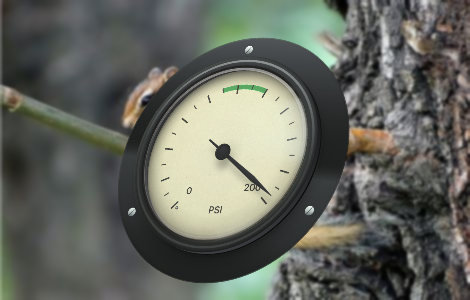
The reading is 195 psi
